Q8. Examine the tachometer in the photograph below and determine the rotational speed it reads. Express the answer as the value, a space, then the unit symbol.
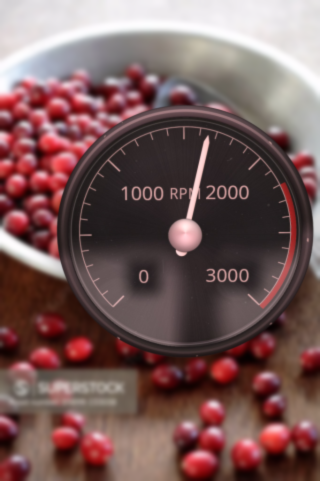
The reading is 1650 rpm
